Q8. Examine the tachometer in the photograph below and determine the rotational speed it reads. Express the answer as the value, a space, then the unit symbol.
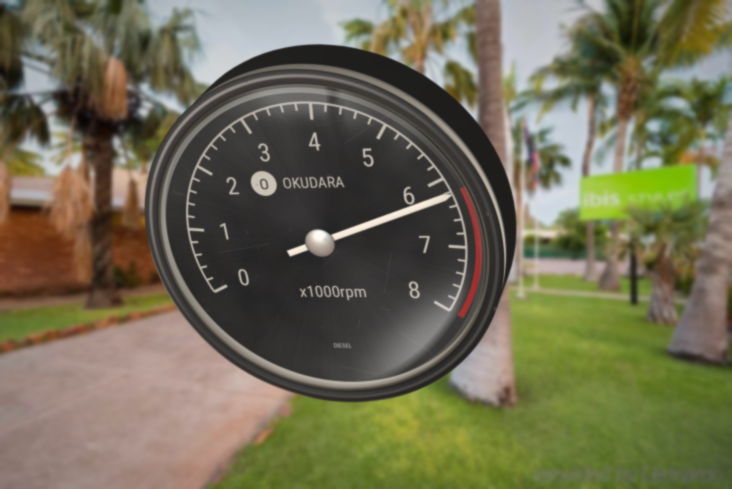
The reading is 6200 rpm
